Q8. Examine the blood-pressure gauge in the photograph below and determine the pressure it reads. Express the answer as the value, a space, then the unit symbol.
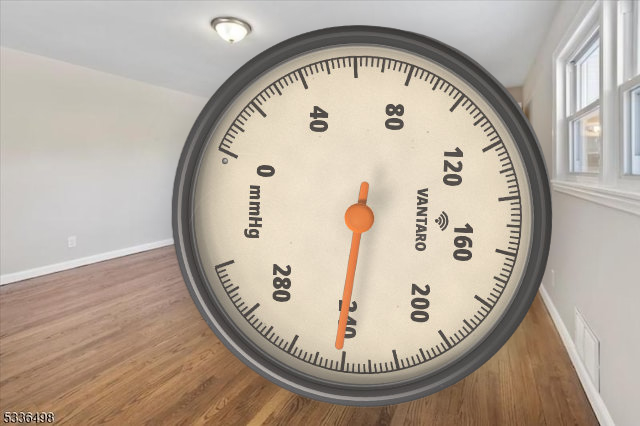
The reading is 242 mmHg
